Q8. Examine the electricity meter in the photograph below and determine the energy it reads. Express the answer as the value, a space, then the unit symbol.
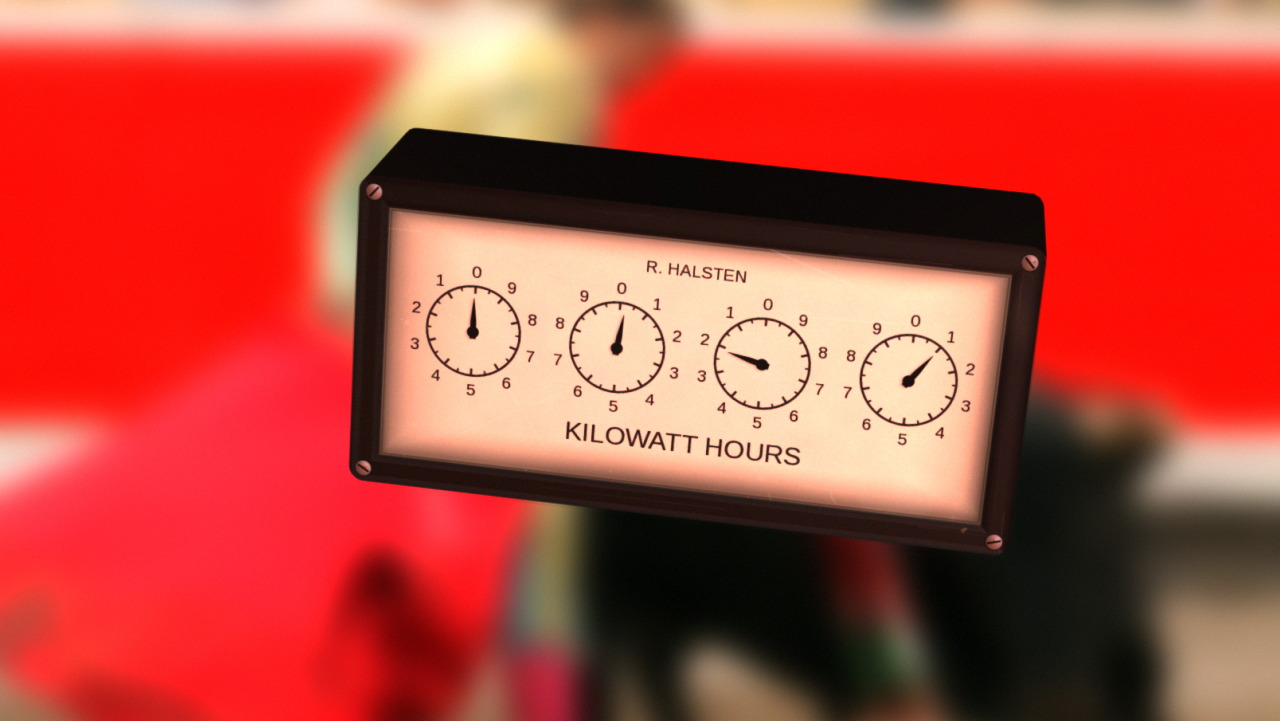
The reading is 21 kWh
